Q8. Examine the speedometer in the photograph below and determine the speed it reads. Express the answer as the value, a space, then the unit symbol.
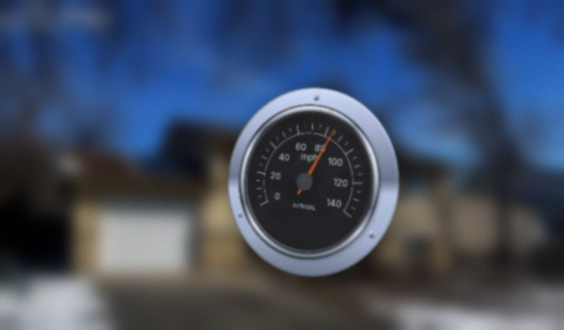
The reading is 85 mph
